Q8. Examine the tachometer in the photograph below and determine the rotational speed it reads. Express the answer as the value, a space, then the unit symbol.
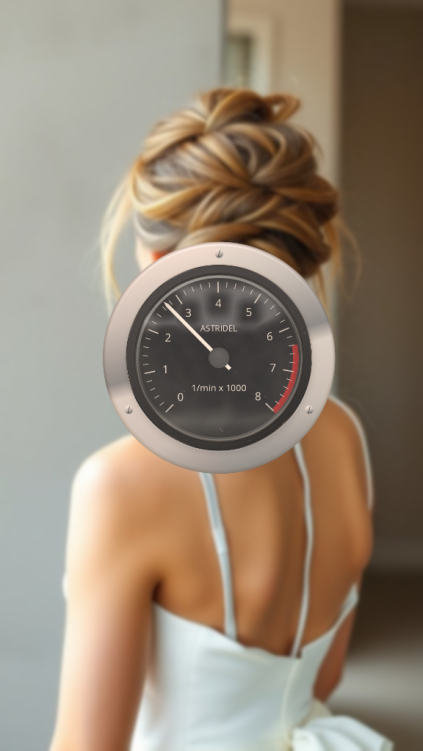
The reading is 2700 rpm
